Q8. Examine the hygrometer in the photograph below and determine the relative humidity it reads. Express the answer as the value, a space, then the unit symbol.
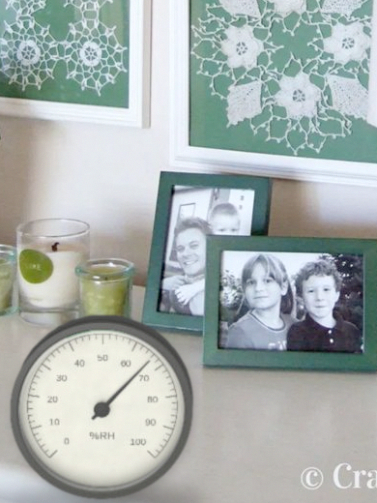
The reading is 66 %
